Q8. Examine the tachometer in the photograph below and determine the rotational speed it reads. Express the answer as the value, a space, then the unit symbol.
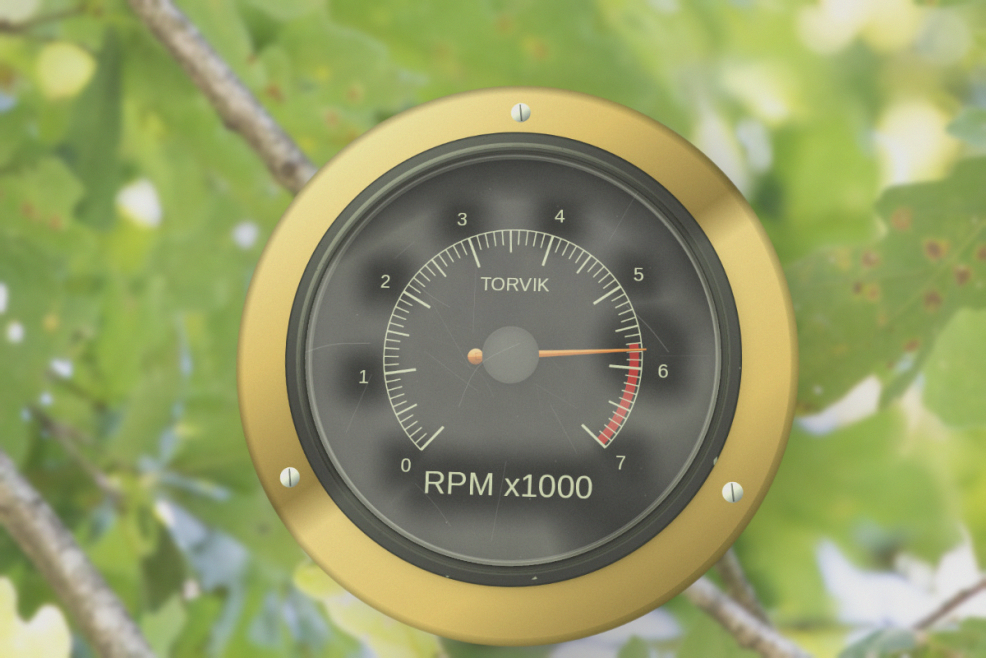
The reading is 5800 rpm
